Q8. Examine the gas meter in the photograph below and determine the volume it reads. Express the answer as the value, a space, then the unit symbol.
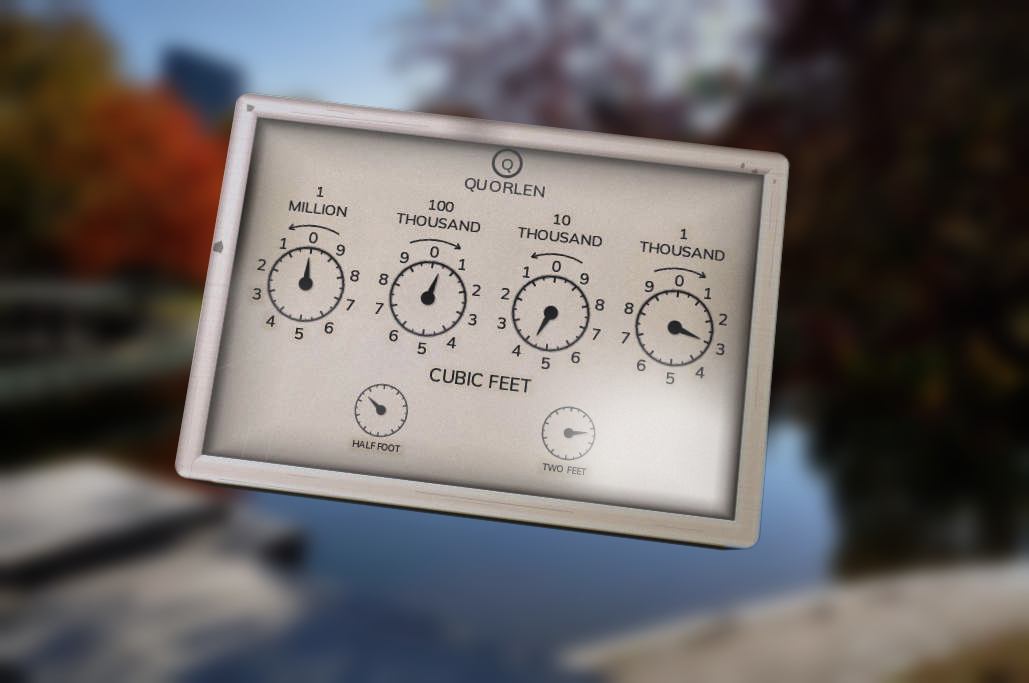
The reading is 4300 ft³
